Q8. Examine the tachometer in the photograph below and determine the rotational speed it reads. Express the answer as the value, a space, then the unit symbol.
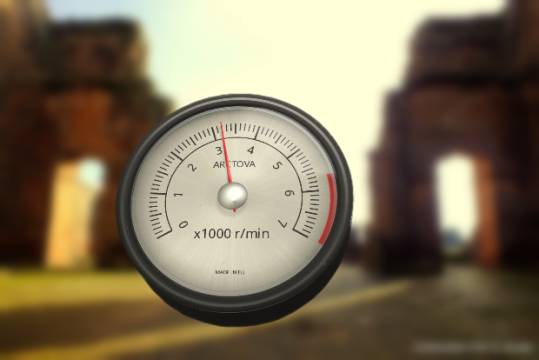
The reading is 3200 rpm
